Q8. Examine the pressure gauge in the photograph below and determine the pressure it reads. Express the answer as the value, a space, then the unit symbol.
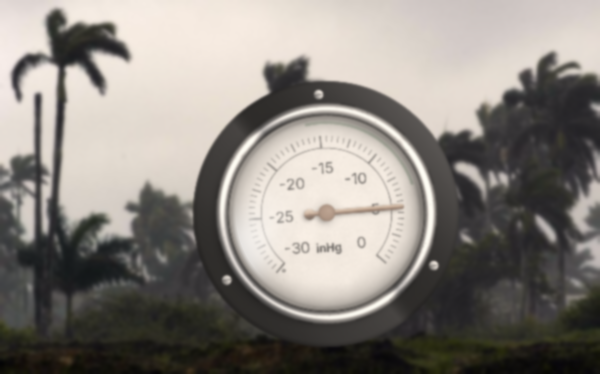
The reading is -5 inHg
